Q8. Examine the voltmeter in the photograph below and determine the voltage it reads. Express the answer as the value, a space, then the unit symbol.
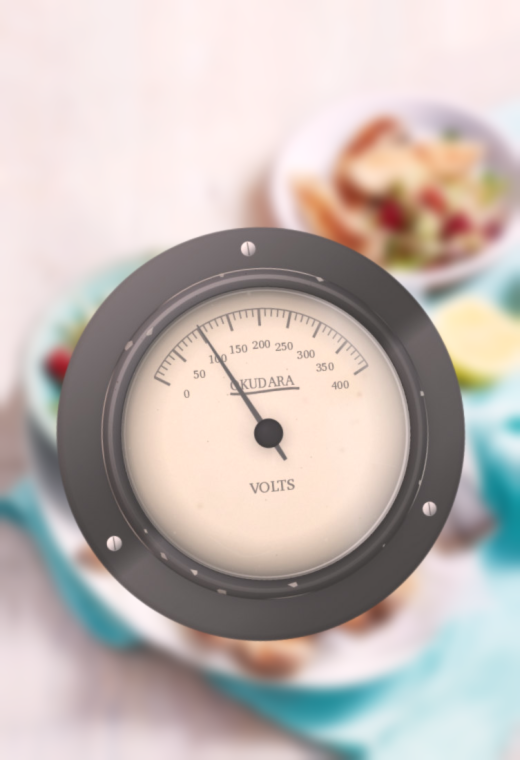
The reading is 100 V
